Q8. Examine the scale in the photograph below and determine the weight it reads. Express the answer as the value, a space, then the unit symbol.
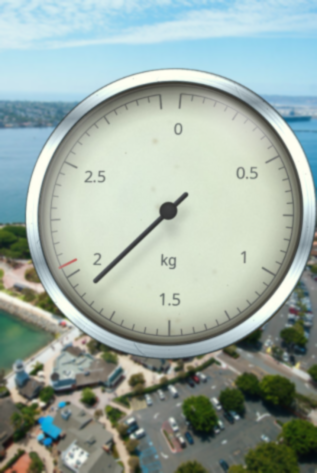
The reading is 1.9 kg
